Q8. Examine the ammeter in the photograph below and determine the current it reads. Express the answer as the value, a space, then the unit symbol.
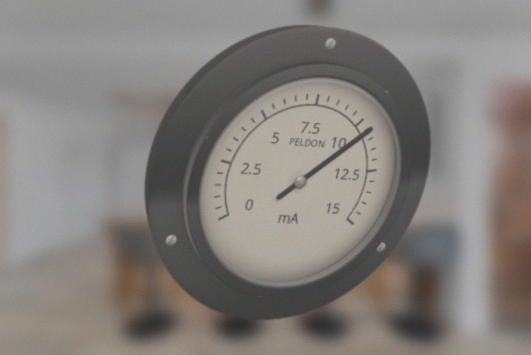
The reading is 10.5 mA
